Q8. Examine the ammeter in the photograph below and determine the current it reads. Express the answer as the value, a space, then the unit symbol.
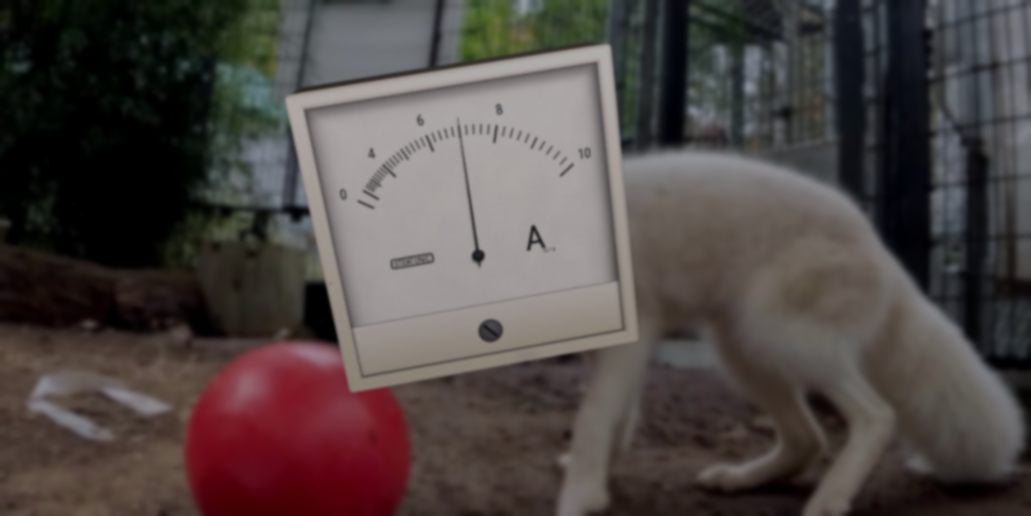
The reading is 7 A
